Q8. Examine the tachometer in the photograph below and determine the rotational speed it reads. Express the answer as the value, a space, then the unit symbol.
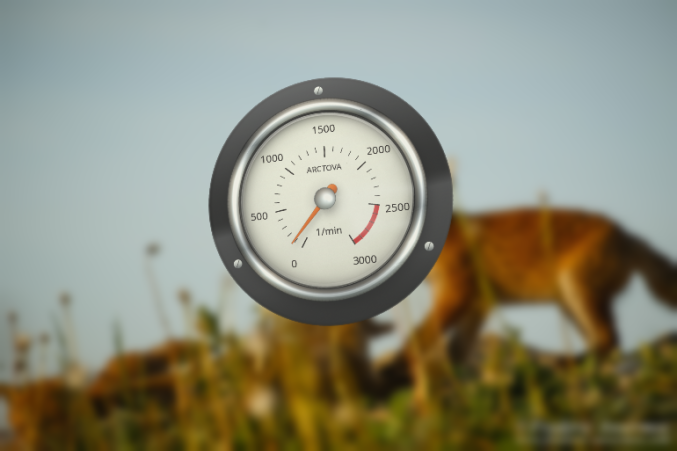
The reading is 100 rpm
